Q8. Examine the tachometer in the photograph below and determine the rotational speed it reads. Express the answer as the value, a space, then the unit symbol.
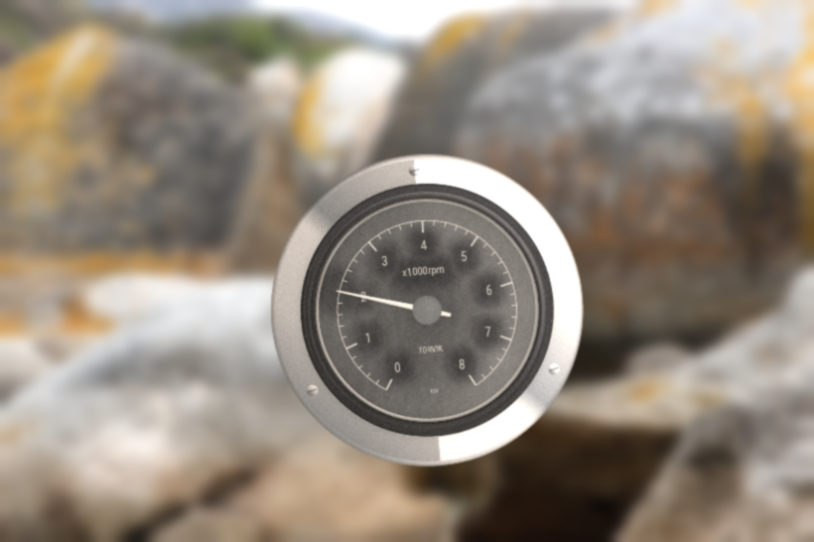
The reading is 2000 rpm
